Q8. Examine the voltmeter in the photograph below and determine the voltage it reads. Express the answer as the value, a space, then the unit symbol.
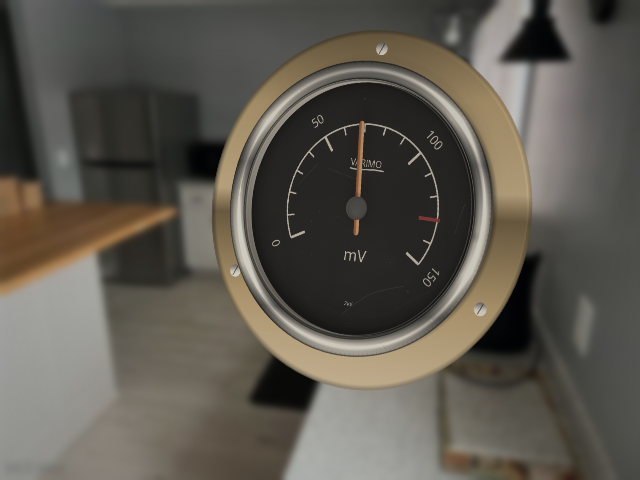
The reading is 70 mV
